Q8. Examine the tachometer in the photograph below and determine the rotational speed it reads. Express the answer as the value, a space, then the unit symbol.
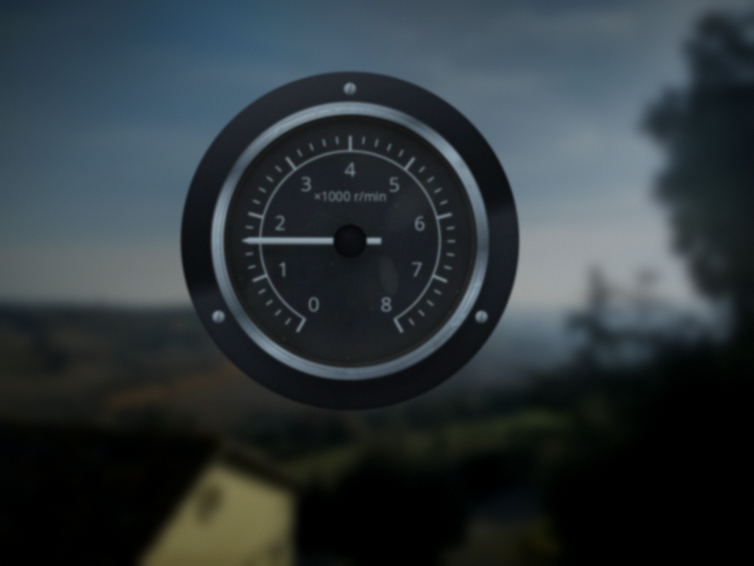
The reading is 1600 rpm
